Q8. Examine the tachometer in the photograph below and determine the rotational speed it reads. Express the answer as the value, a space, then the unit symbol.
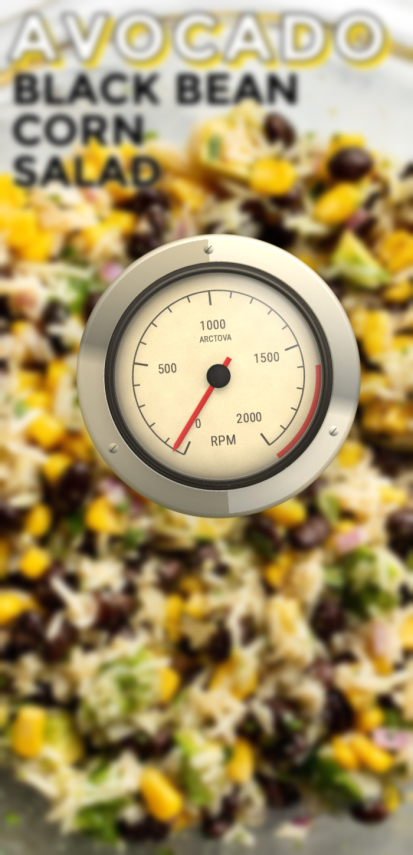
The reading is 50 rpm
